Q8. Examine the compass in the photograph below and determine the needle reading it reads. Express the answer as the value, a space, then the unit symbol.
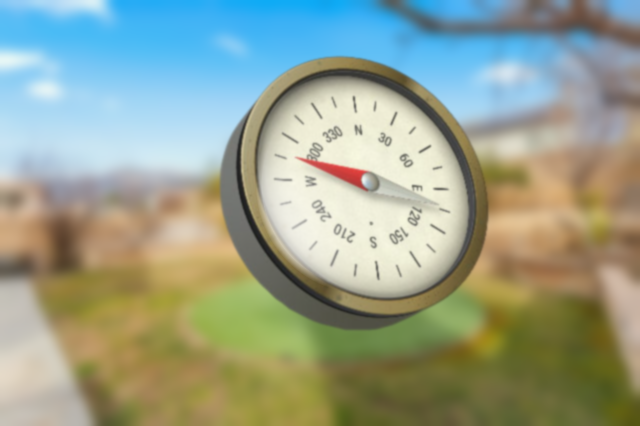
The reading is 285 °
